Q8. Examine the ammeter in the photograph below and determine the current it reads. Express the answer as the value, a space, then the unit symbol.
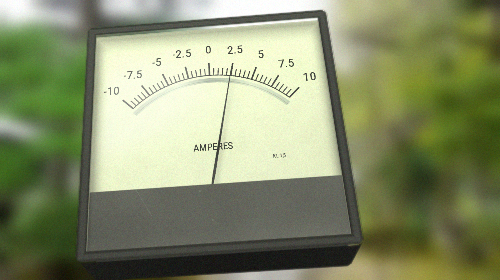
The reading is 2.5 A
